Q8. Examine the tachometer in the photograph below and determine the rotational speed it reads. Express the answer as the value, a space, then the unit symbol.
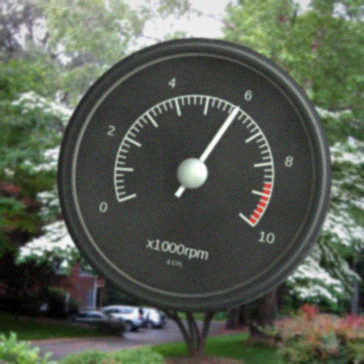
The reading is 6000 rpm
